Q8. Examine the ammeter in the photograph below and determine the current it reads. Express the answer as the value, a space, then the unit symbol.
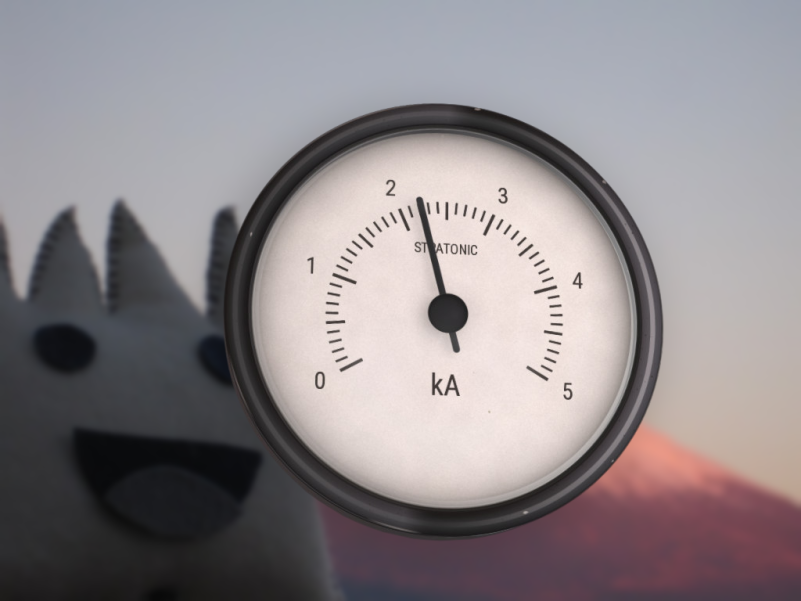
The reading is 2.2 kA
